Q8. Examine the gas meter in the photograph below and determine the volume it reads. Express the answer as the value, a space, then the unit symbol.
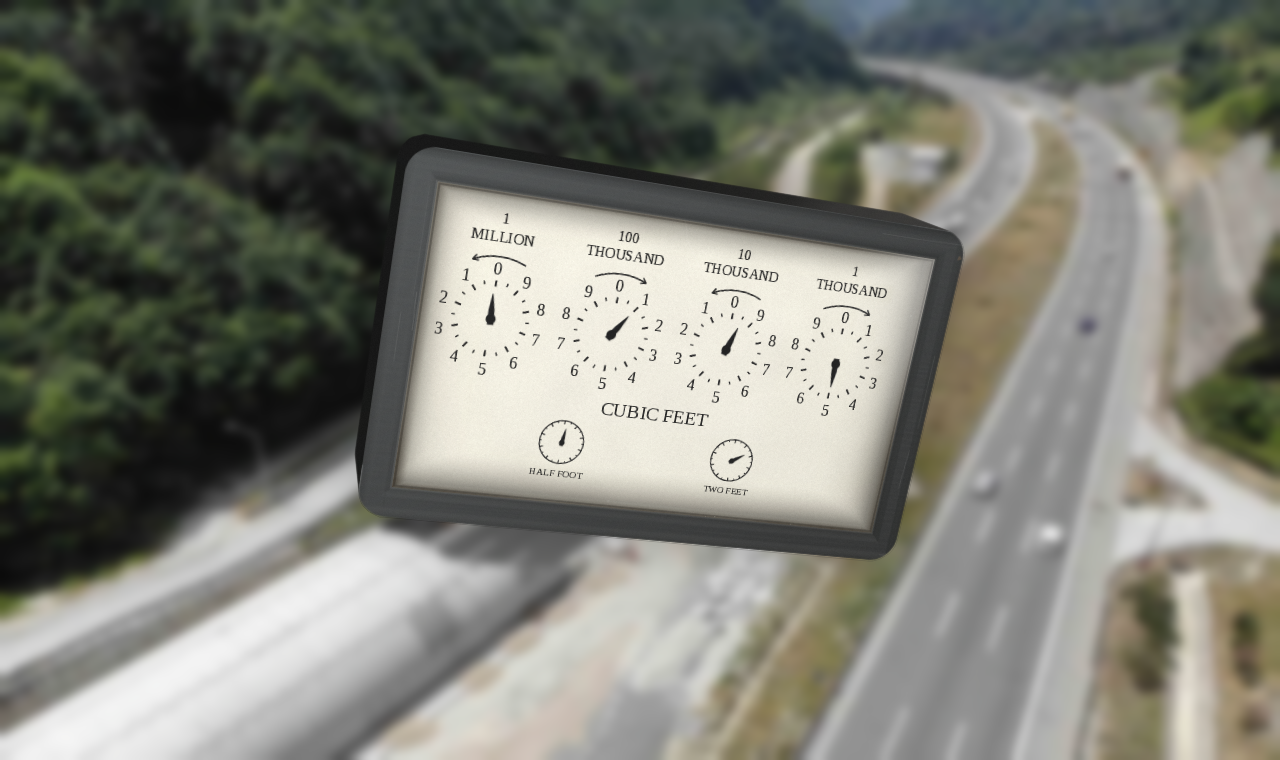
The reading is 9500 ft³
